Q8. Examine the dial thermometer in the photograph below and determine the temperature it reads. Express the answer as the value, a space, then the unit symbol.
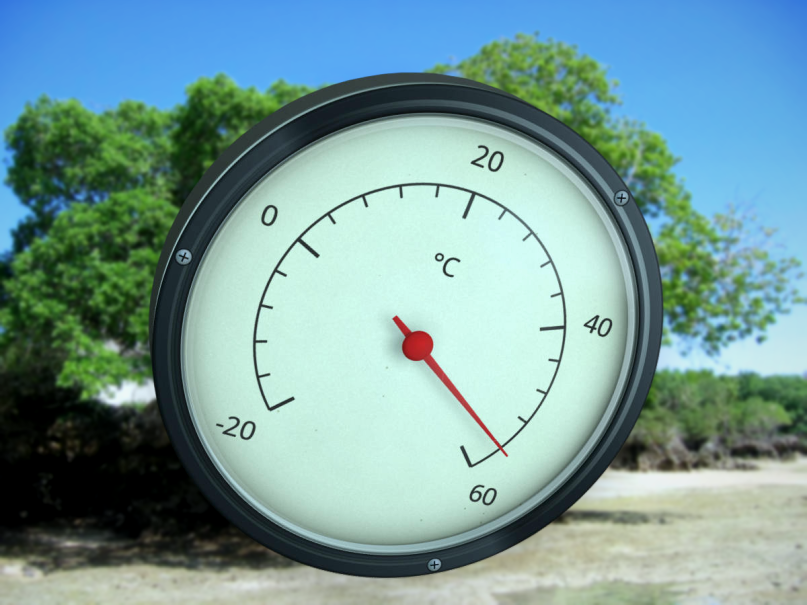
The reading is 56 °C
